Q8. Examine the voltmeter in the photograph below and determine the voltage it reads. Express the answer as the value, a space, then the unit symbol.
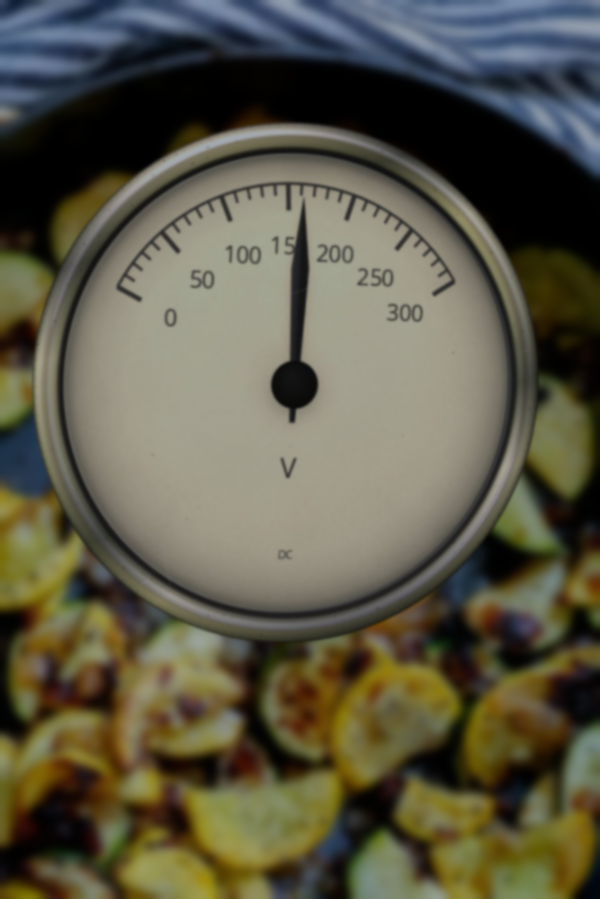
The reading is 160 V
